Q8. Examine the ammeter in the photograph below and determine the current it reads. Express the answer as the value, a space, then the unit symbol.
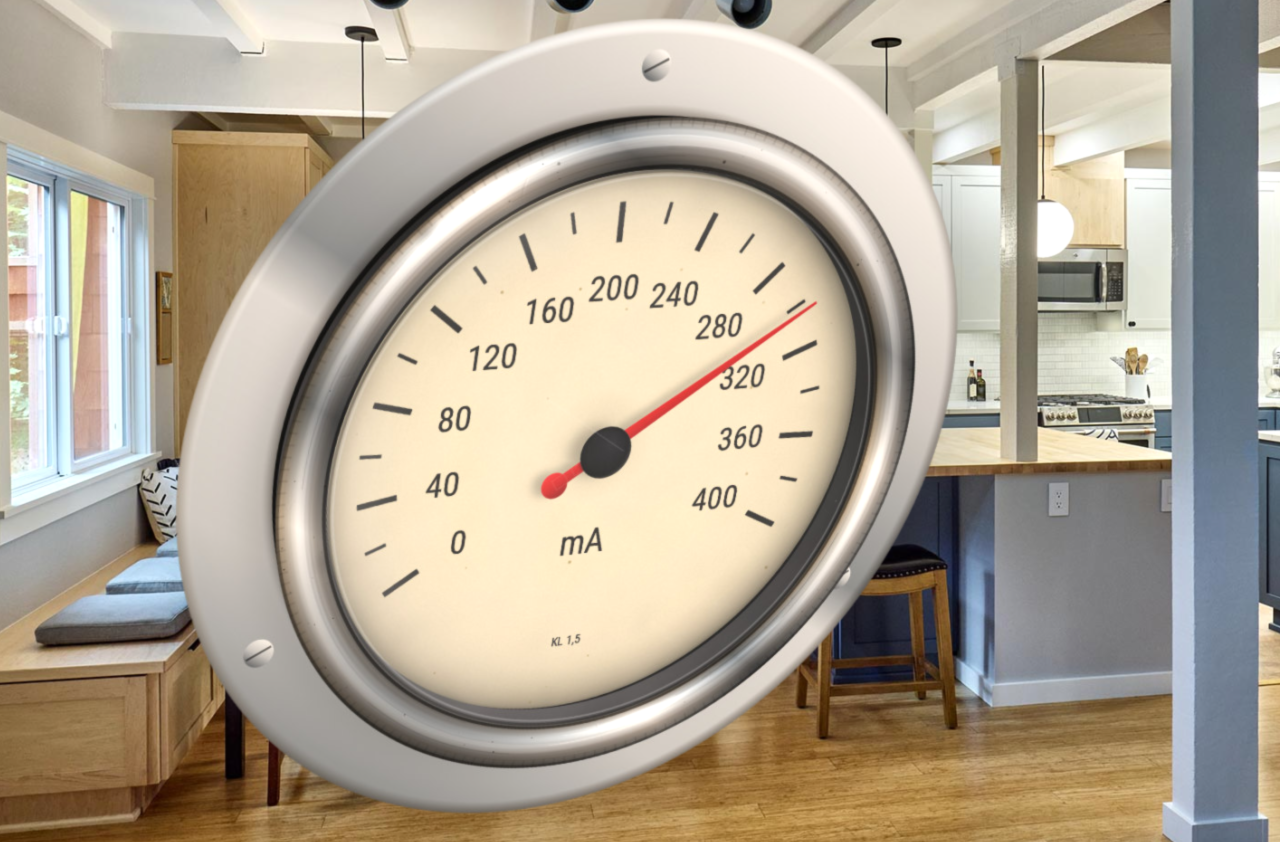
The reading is 300 mA
